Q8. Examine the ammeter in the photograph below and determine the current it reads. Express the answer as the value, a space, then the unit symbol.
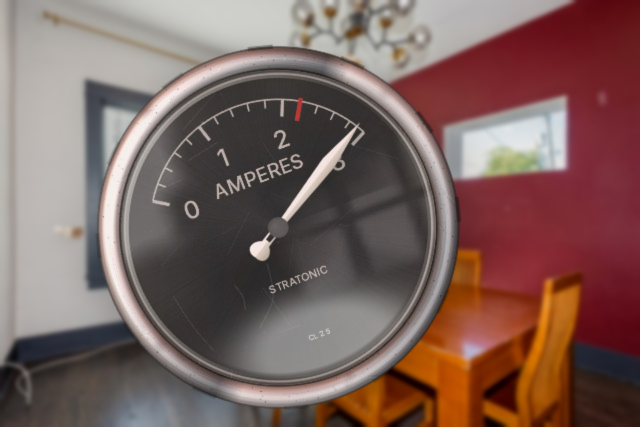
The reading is 2.9 A
